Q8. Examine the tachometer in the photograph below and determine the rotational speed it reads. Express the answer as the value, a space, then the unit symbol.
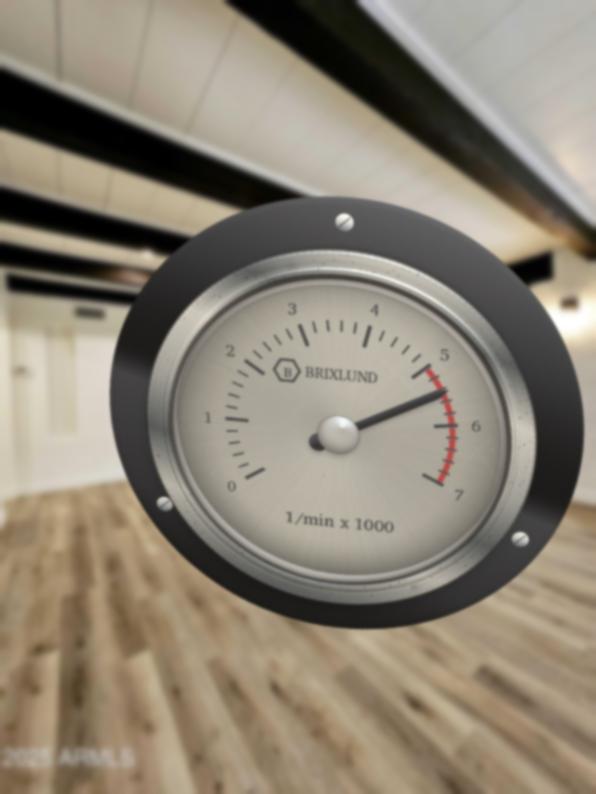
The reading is 5400 rpm
